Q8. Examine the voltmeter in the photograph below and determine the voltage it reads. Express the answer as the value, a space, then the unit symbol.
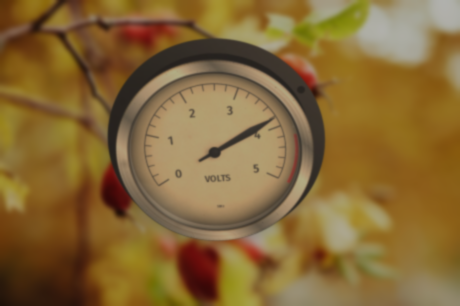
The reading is 3.8 V
